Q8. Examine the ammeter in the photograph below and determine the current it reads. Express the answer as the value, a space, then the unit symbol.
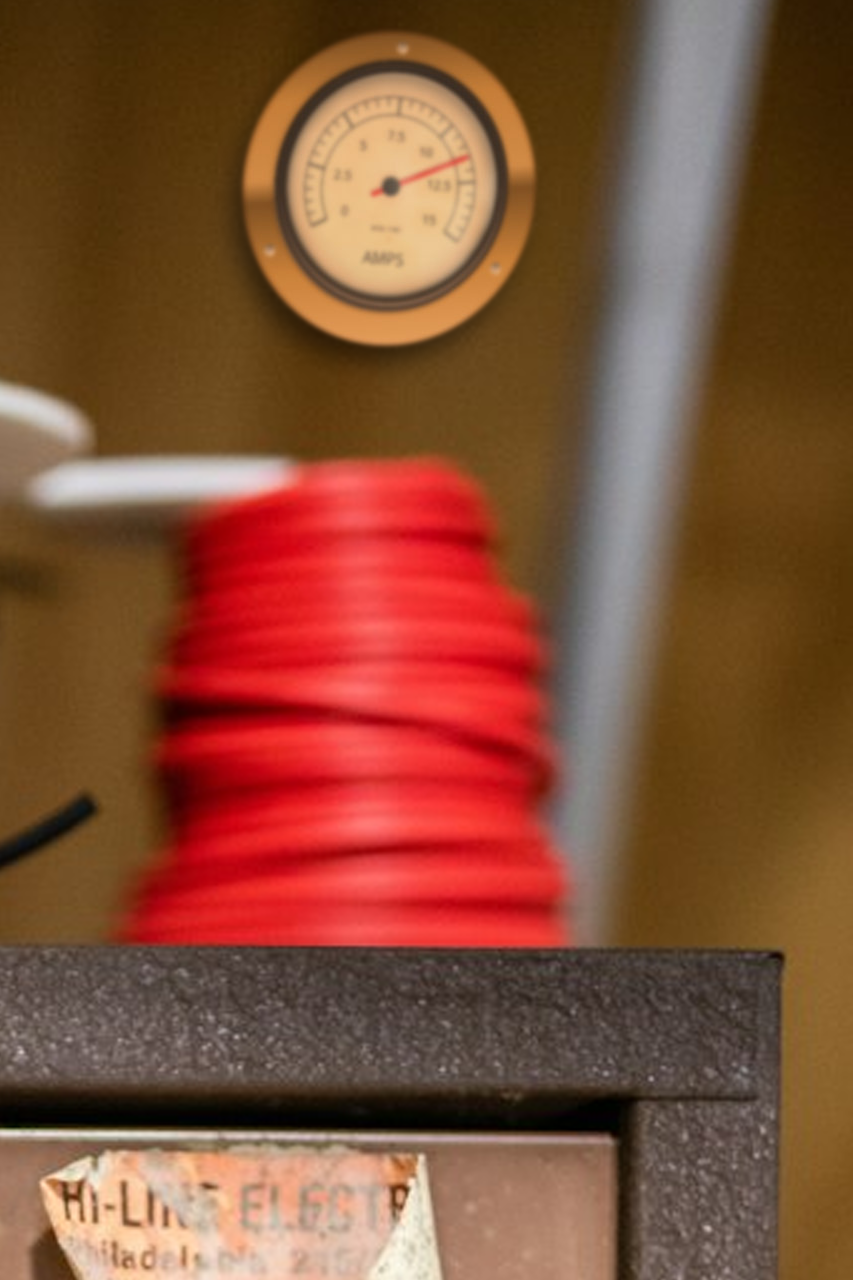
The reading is 11.5 A
